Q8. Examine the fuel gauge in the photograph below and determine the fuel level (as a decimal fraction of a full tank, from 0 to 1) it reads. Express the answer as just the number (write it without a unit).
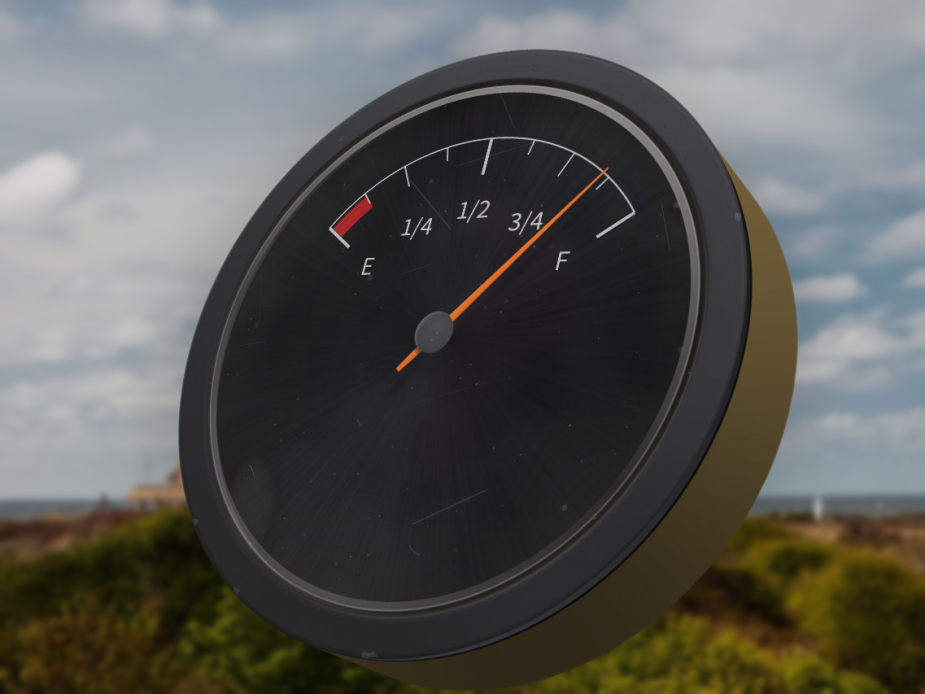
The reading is 0.875
